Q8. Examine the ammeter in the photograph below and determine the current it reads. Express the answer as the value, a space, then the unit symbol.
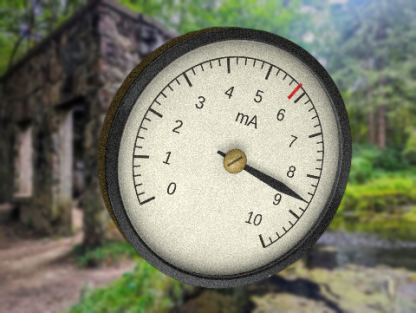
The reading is 8.6 mA
